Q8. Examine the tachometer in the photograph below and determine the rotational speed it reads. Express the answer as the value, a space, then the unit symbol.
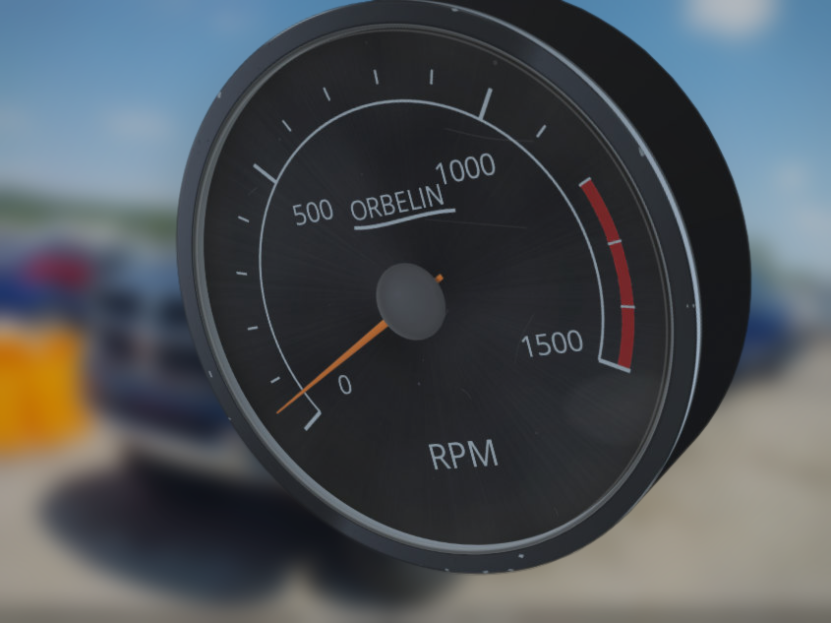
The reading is 50 rpm
